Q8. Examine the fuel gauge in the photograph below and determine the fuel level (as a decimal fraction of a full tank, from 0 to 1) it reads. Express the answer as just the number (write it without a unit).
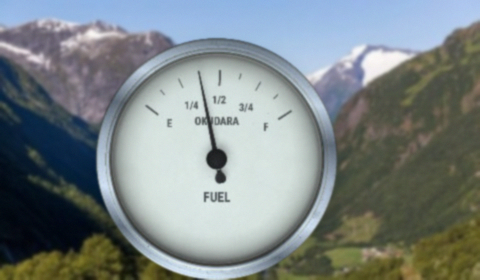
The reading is 0.375
